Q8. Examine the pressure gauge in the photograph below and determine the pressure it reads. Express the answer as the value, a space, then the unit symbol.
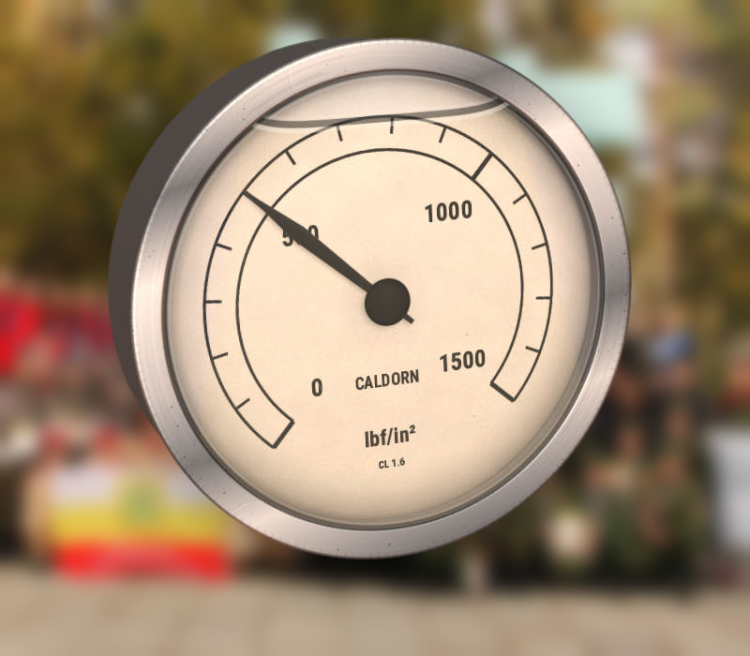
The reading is 500 psi
